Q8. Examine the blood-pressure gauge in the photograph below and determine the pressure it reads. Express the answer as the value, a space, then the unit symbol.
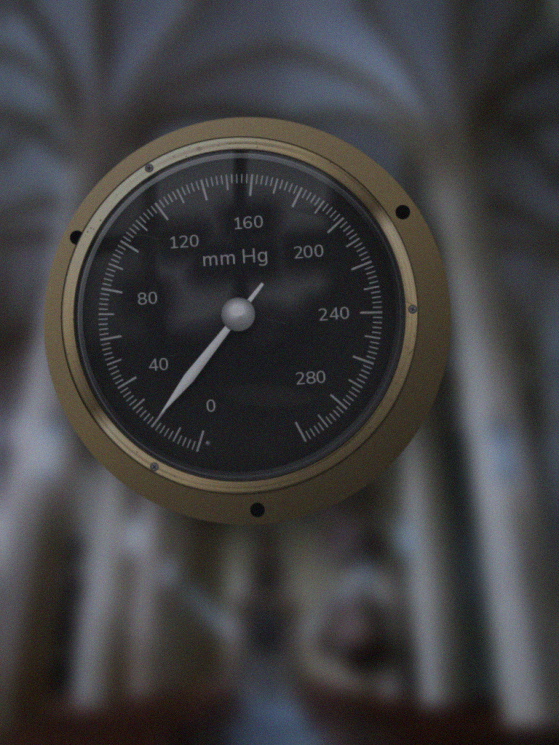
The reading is 20 mmHg
